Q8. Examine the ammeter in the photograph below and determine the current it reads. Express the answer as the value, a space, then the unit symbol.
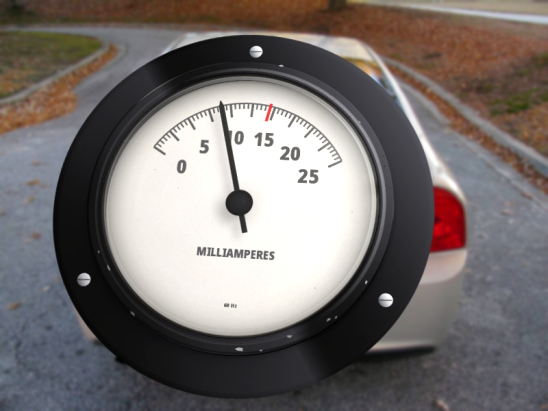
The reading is 9 mA
